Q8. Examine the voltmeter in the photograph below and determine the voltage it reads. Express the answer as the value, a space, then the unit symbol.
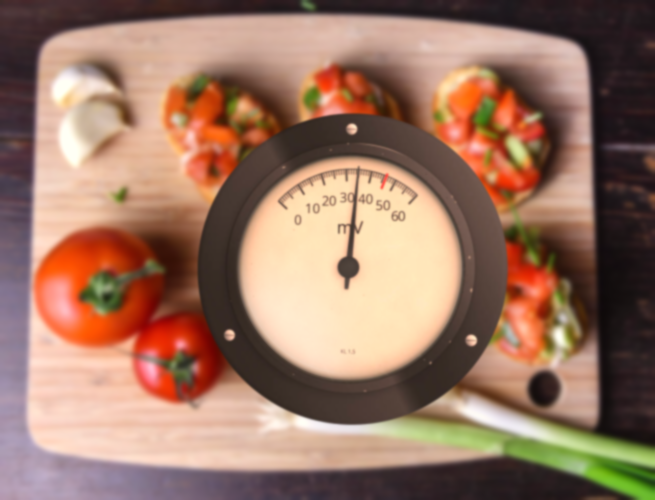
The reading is 35 mV
